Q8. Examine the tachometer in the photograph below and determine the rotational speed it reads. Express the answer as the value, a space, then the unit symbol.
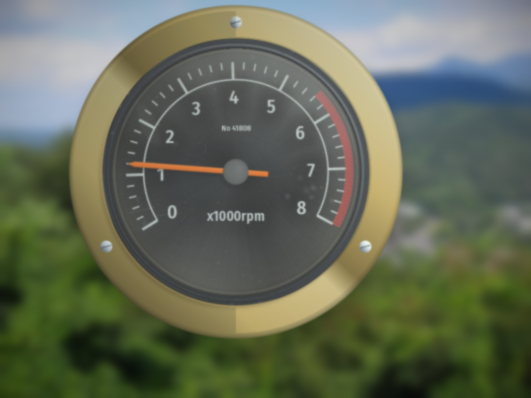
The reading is 1200 rpm
